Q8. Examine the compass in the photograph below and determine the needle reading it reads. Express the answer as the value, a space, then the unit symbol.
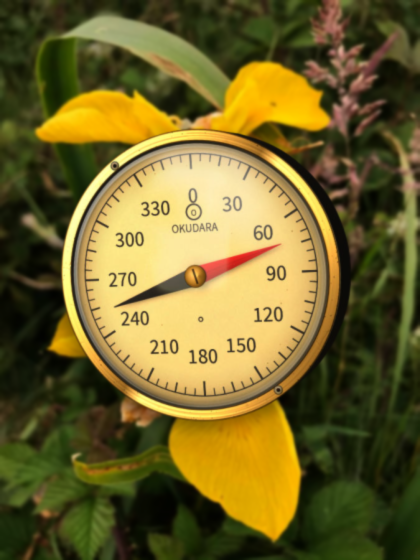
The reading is 72.5 °
